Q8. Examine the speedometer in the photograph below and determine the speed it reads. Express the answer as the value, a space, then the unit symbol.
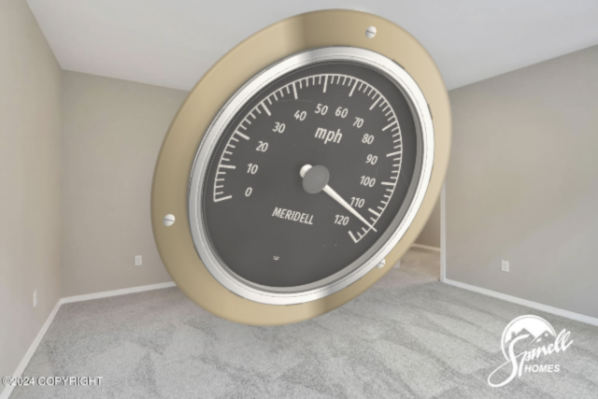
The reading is 114 mph
